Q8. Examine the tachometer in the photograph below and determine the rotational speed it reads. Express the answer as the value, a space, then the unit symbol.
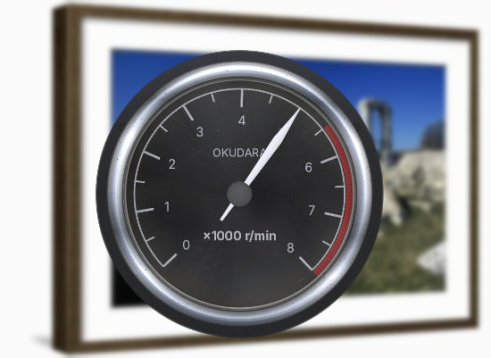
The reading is 5000 rpm
